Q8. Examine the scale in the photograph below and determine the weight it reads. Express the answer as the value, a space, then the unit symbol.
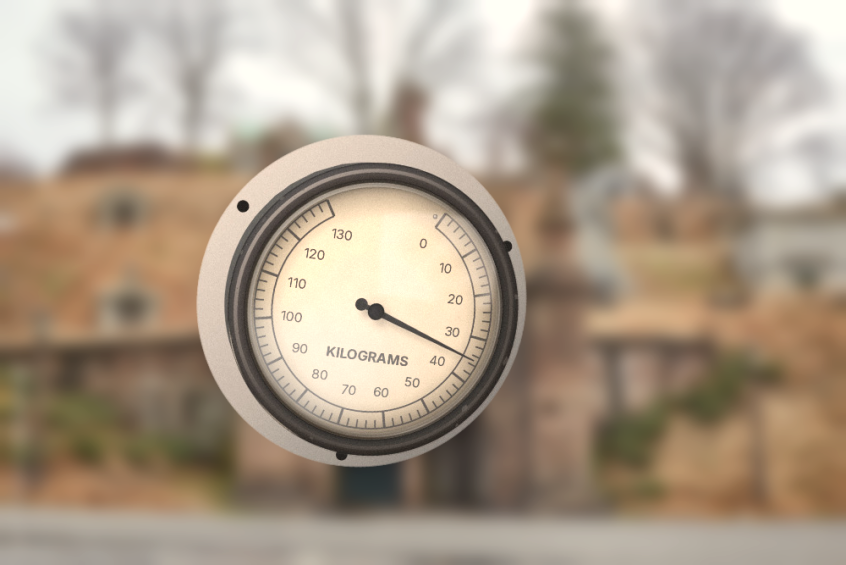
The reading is 35 kg
